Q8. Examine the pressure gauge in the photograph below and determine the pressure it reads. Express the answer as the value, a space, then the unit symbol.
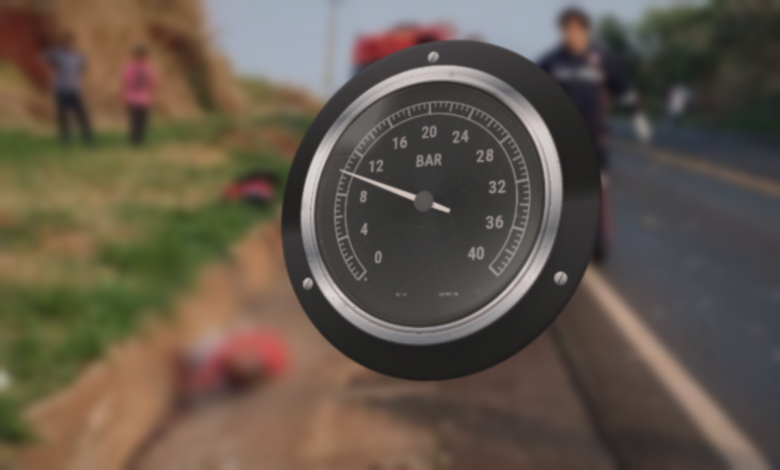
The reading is 10 bar
